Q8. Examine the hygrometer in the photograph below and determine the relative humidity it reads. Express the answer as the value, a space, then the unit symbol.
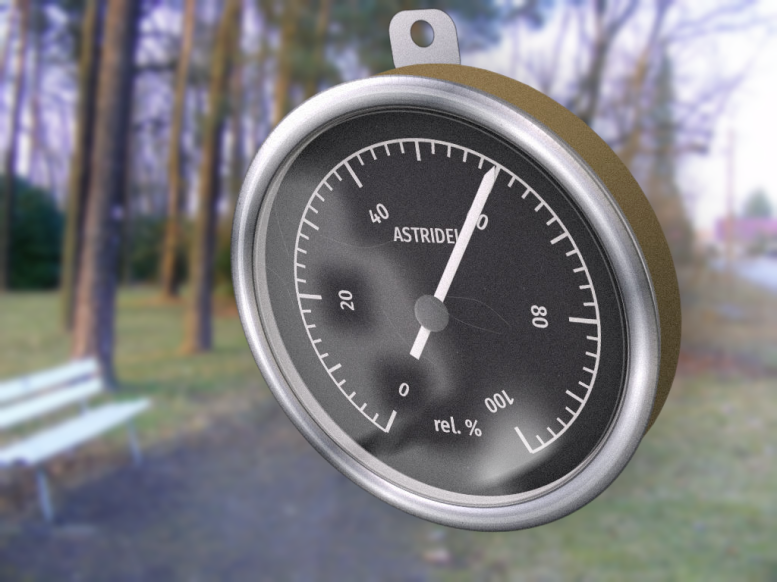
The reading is 60 %
